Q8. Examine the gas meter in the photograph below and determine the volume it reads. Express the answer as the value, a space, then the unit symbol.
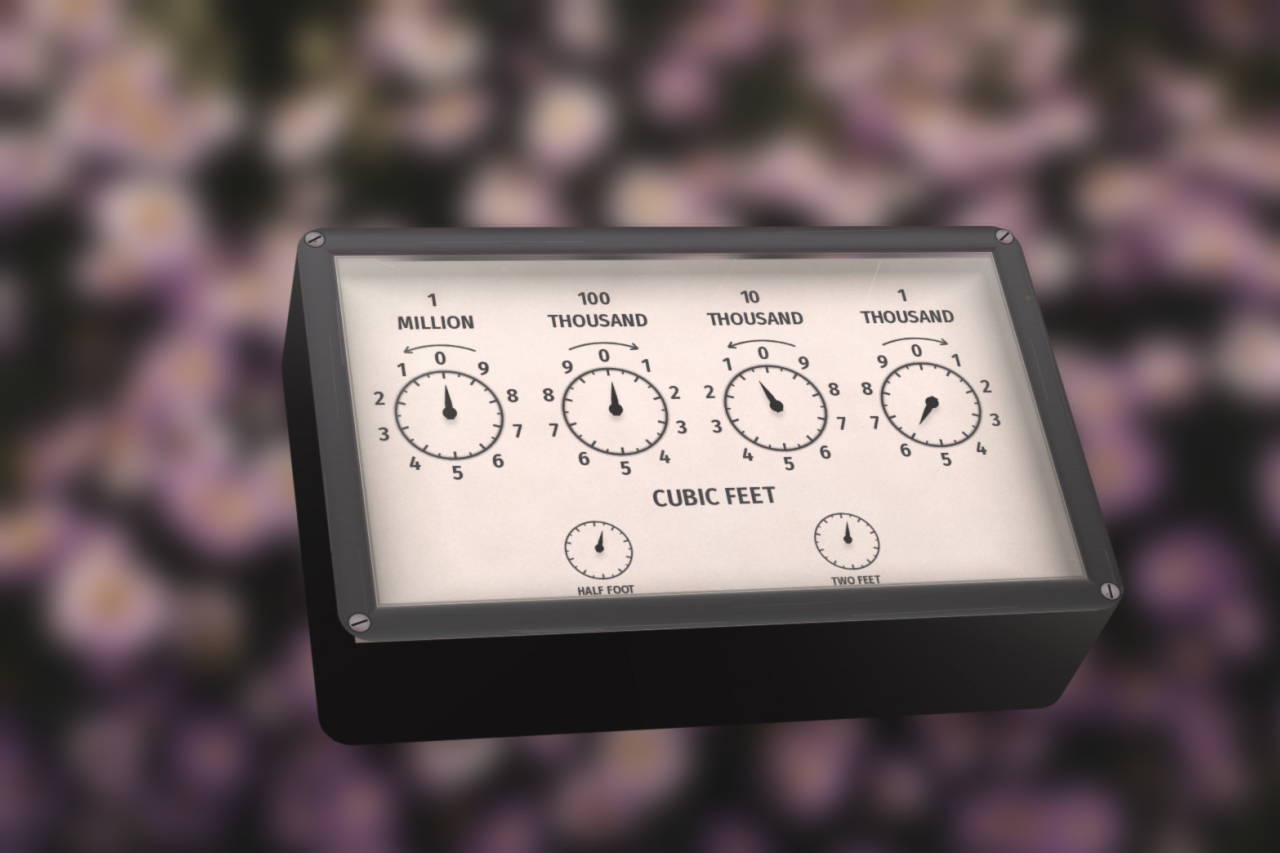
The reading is 600 ft³
